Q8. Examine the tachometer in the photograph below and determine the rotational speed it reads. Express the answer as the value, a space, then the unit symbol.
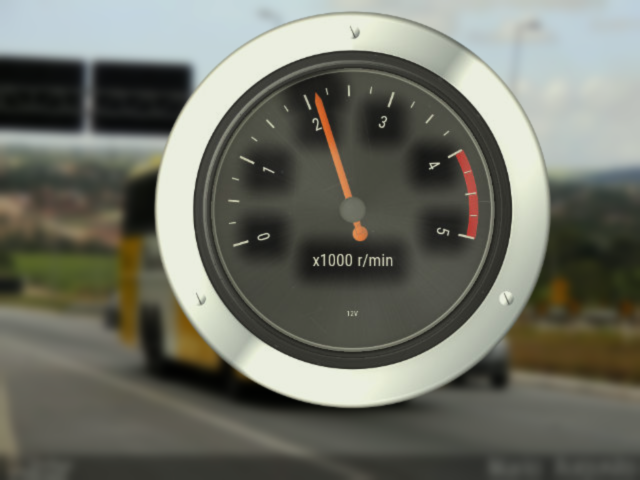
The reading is 2125 rpm
